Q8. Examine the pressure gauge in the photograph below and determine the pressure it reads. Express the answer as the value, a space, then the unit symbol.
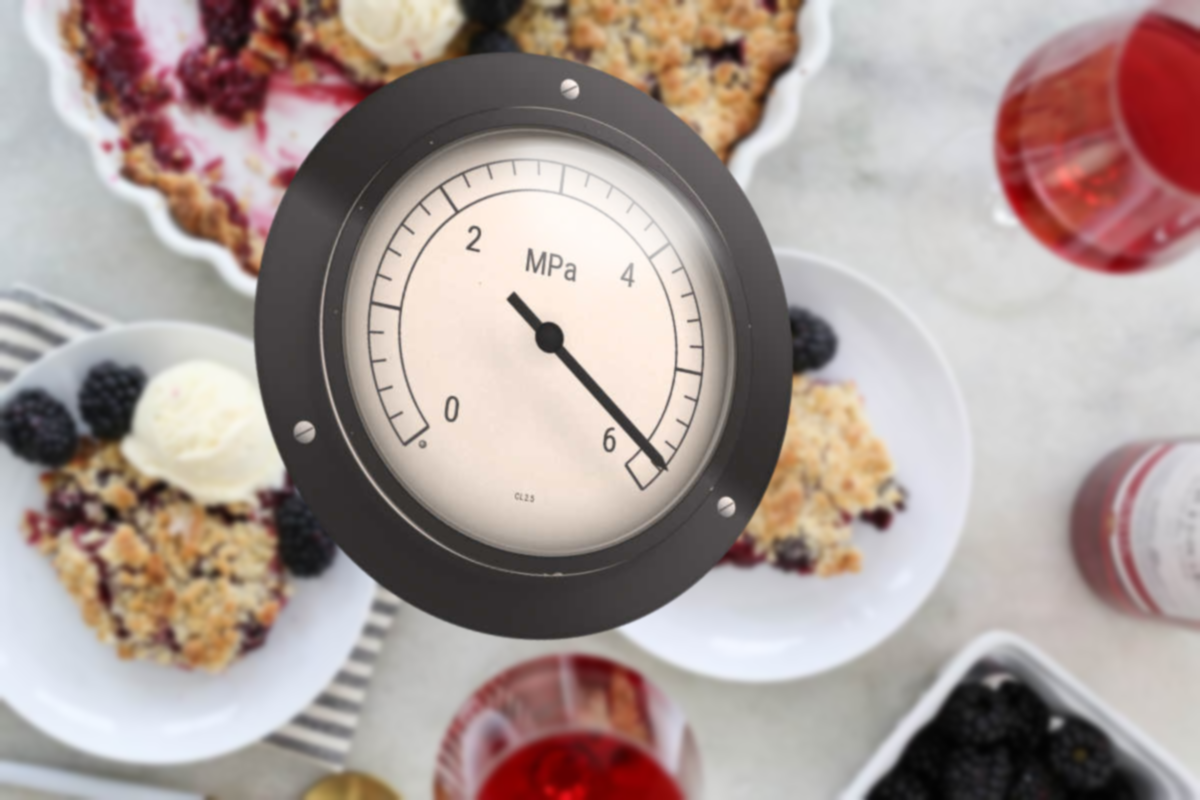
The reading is 5.8 MPa
